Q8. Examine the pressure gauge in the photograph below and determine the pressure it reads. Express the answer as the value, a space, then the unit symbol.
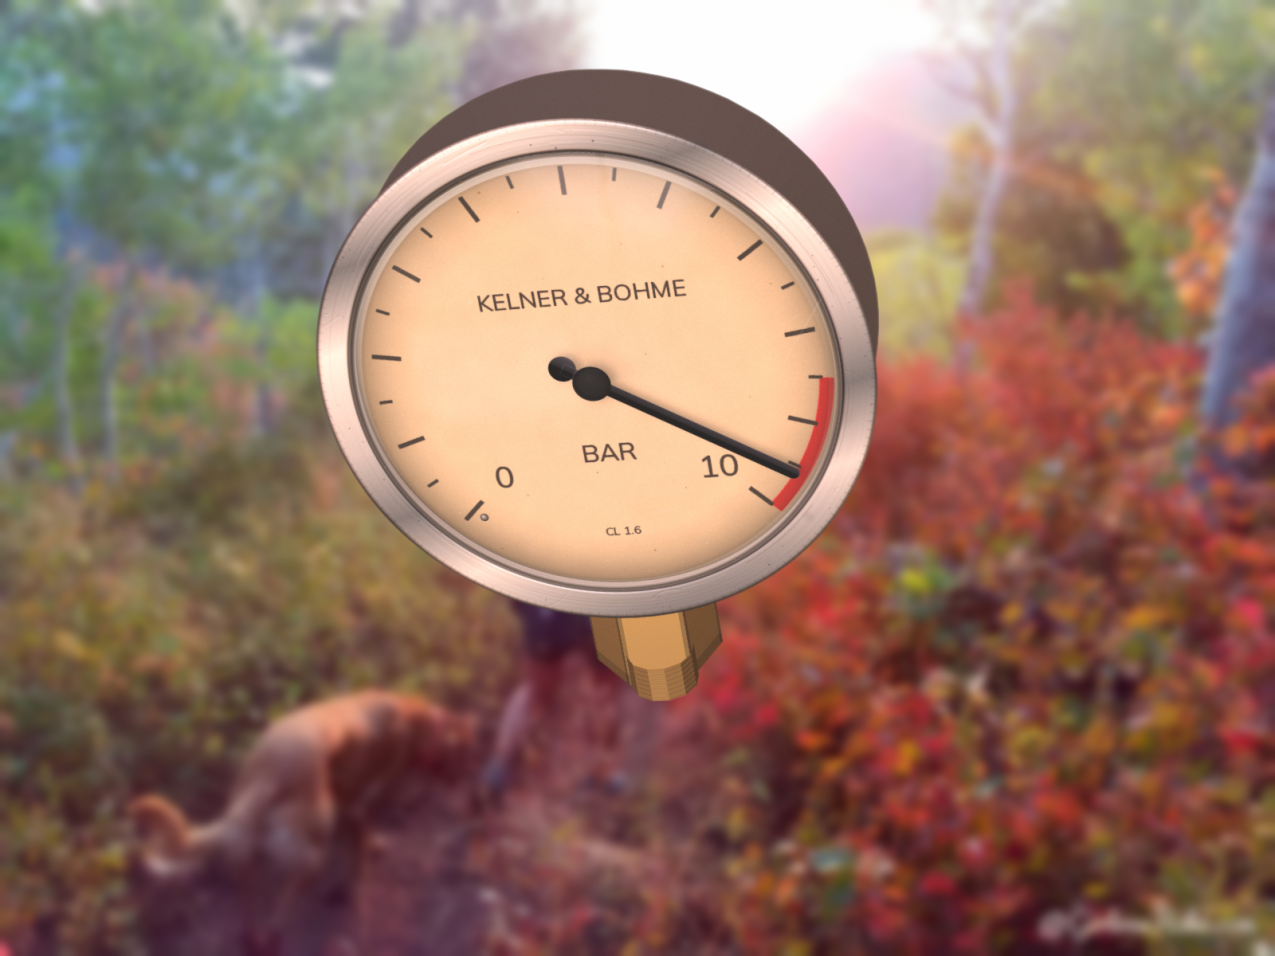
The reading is 9.5 bar
